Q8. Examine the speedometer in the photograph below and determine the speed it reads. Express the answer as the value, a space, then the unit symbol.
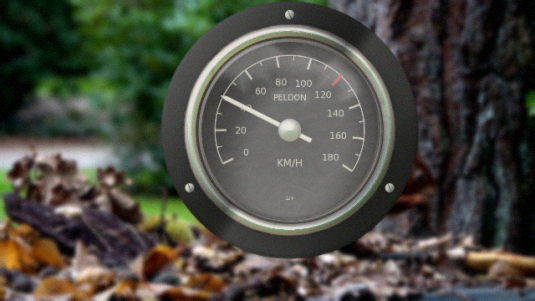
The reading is 40 km/h
